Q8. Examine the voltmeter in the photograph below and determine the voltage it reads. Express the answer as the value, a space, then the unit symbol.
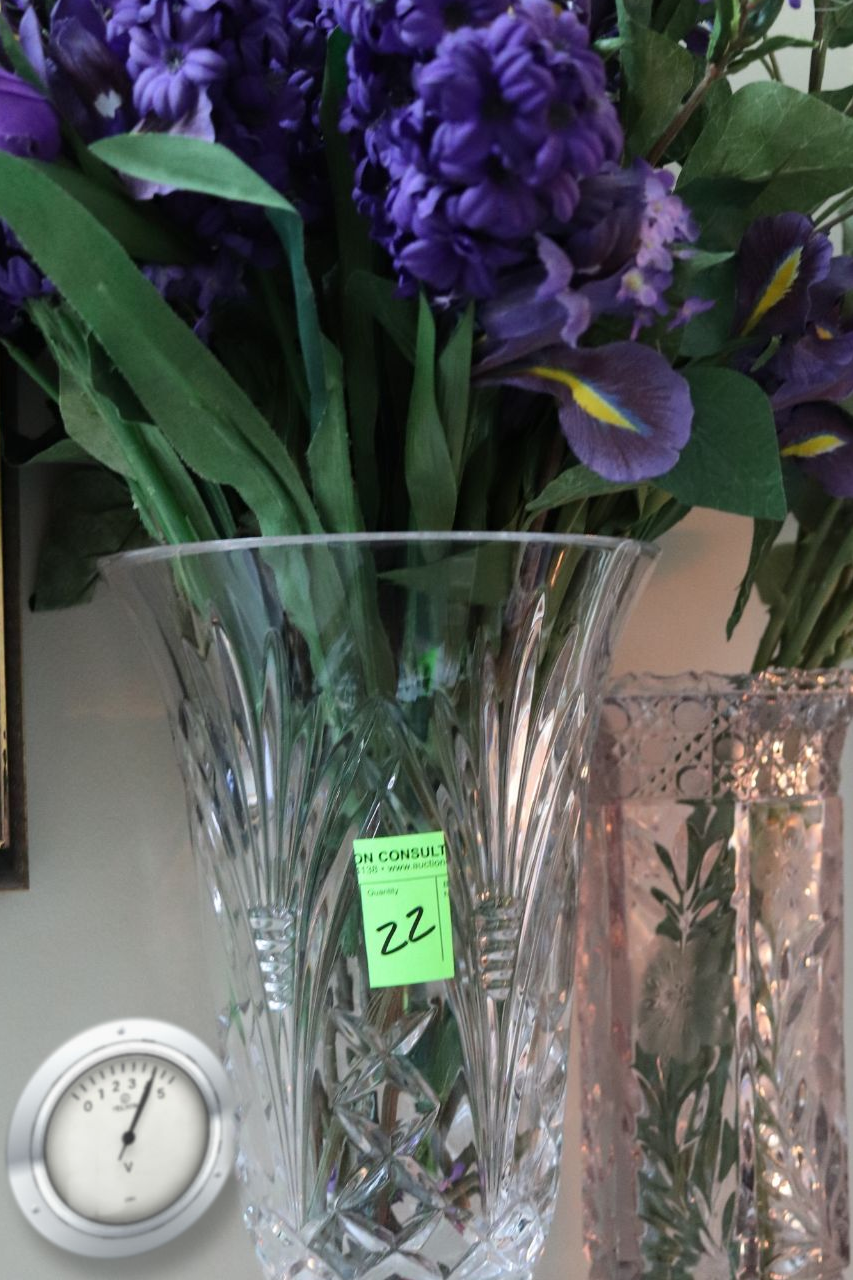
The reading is 4 V
